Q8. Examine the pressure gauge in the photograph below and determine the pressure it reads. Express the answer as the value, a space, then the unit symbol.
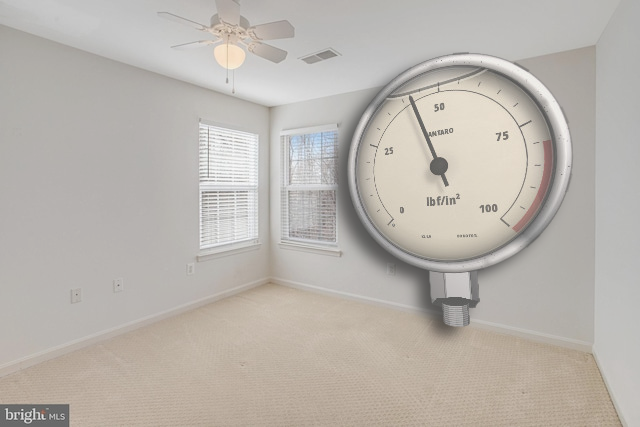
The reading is 42.5 psi
